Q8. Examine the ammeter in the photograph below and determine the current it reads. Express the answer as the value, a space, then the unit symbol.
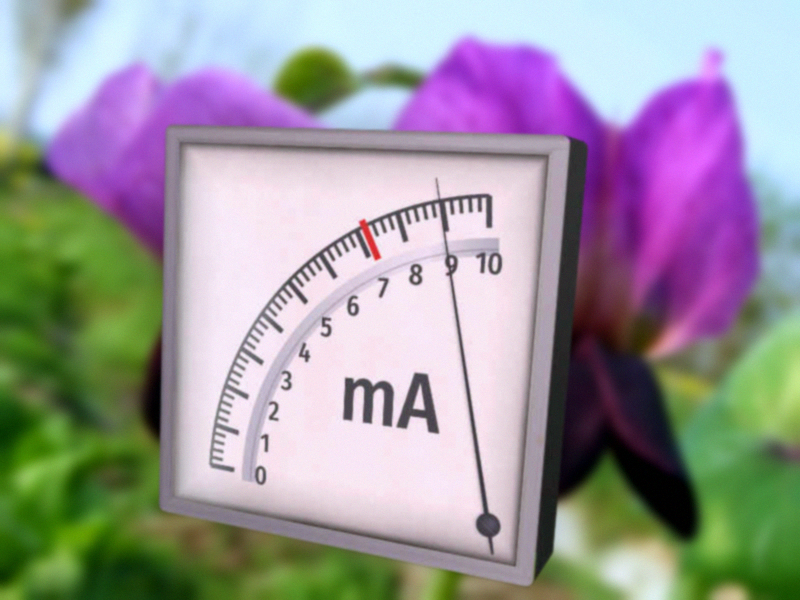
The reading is 9 mA
